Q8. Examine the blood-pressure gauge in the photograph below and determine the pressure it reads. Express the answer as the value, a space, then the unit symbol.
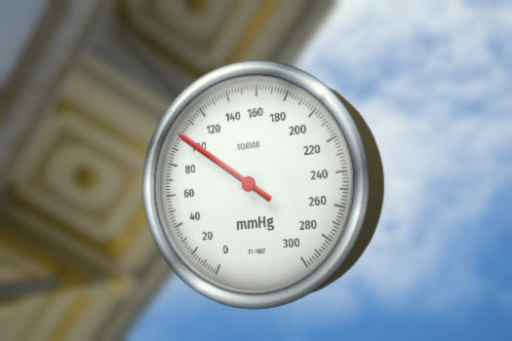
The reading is 100 mmHg
